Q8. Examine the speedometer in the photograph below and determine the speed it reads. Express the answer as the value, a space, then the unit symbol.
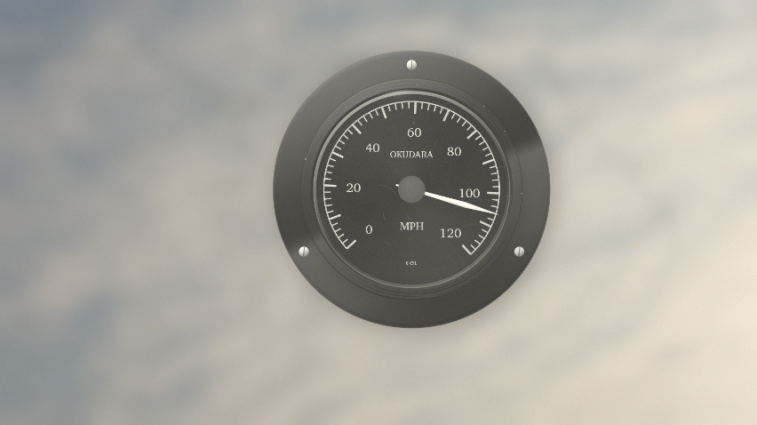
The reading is 106 mph
